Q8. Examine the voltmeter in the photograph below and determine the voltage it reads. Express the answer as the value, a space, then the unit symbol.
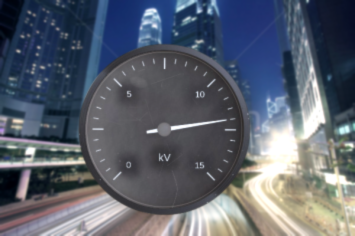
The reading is 12 kV
